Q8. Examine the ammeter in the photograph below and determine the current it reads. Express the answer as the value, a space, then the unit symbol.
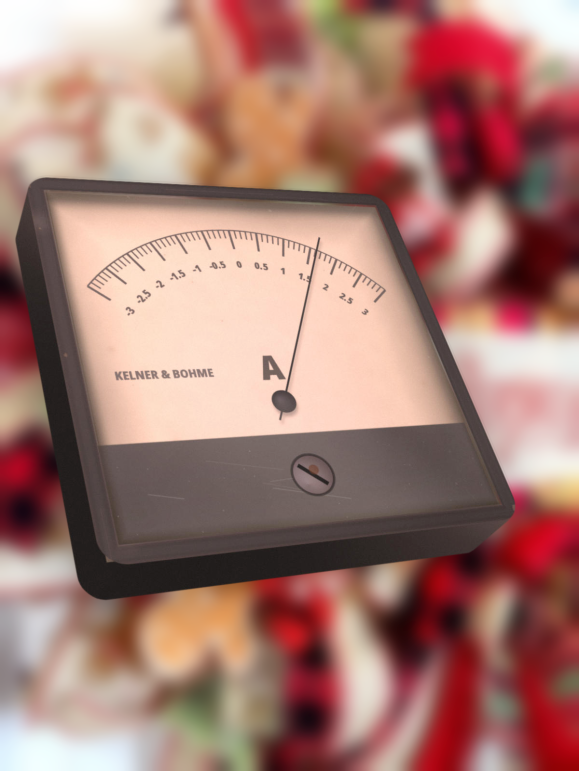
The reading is 1.6 A
